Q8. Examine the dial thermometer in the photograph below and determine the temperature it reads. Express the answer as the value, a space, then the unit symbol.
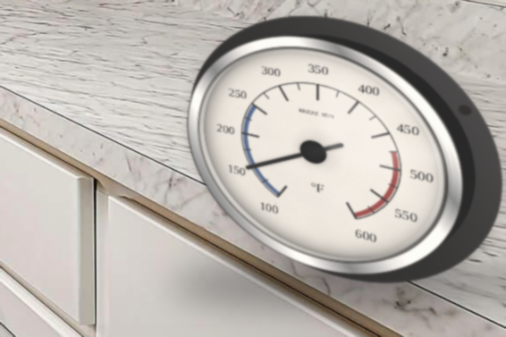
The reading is 150 °F
